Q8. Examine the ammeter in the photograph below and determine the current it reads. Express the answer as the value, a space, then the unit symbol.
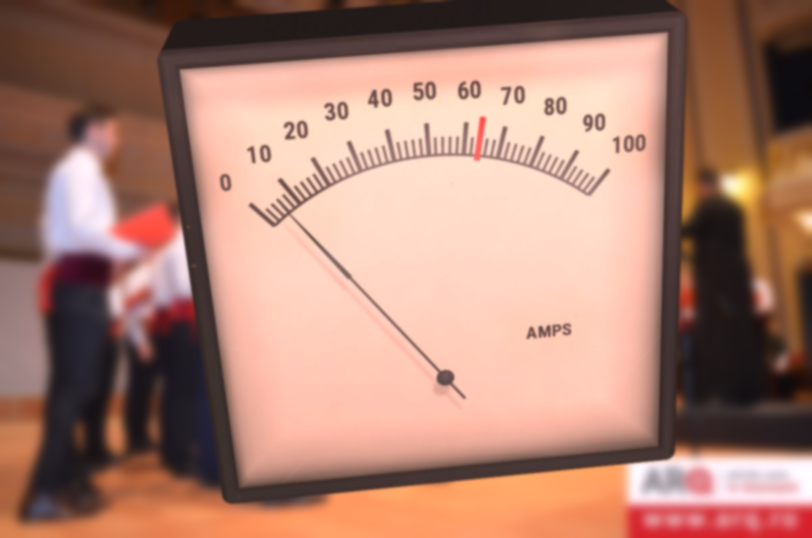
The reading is 6 A
